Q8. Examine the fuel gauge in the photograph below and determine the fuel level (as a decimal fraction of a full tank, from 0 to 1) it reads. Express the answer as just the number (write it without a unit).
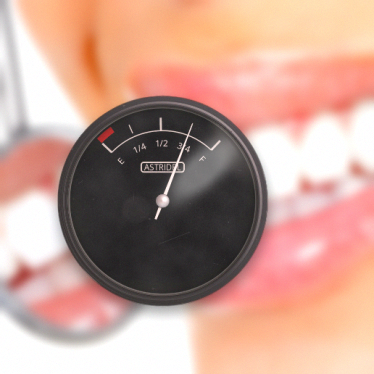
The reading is 0.75
